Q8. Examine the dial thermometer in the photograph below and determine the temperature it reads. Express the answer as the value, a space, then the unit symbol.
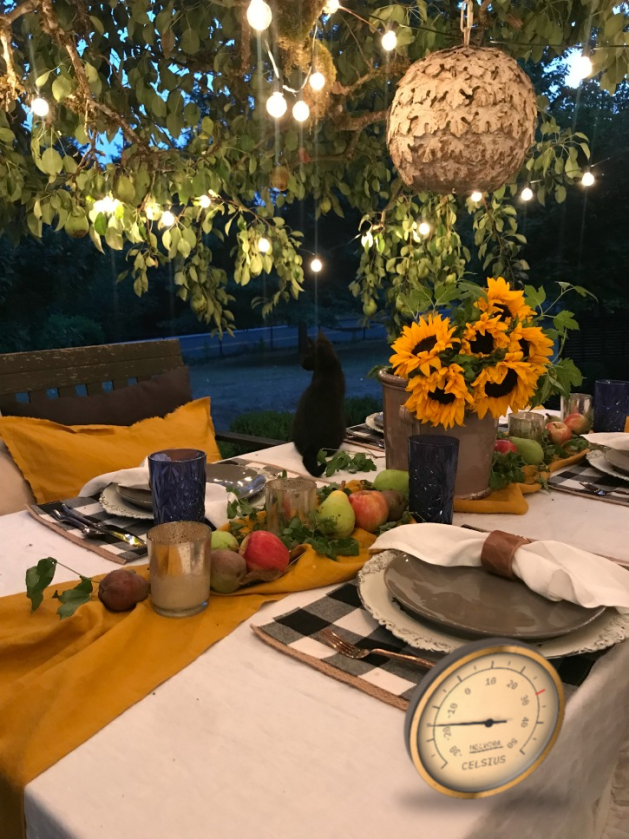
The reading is -15 °C
